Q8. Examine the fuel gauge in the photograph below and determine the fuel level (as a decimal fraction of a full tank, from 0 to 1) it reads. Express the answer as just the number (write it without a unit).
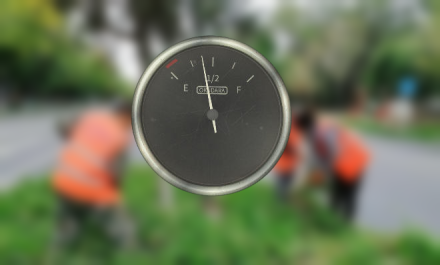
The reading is 0.375
